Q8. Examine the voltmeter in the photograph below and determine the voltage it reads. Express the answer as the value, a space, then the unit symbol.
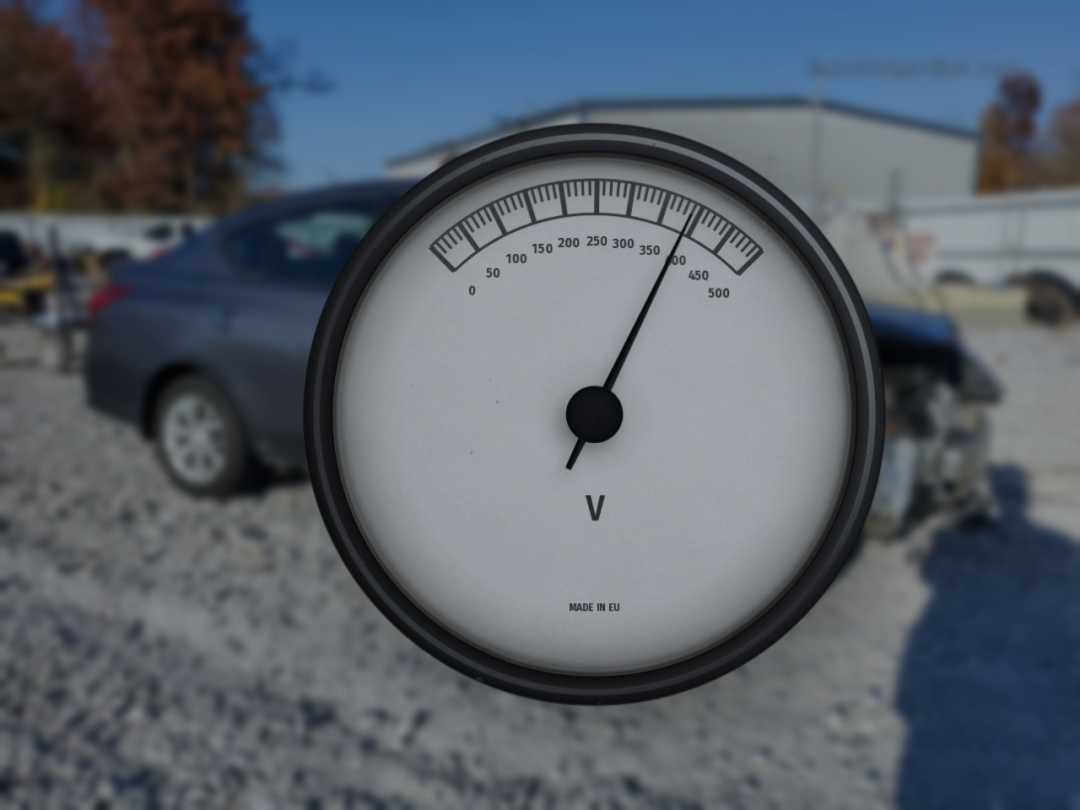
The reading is 390 V
